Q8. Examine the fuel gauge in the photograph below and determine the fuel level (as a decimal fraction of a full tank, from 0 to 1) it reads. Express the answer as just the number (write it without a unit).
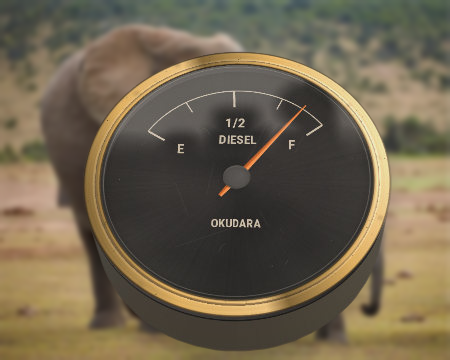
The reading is 0.875
